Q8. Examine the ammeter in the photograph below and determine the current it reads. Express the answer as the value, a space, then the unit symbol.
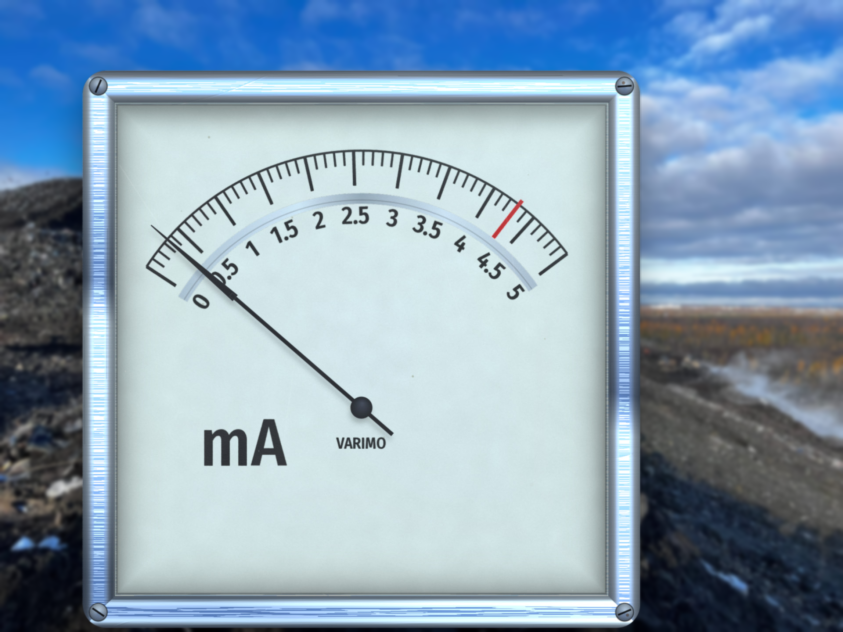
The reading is 0.35 mA
